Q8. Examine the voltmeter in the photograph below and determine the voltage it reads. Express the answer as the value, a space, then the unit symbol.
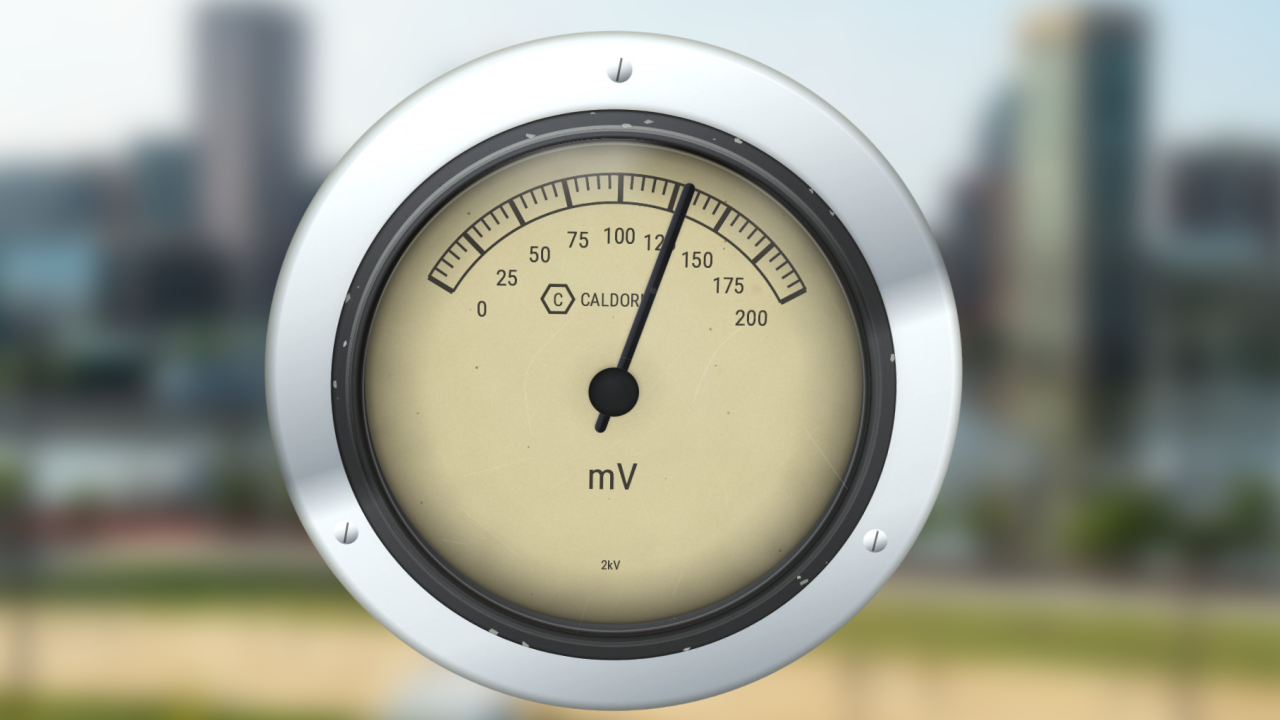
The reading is 130 mV
